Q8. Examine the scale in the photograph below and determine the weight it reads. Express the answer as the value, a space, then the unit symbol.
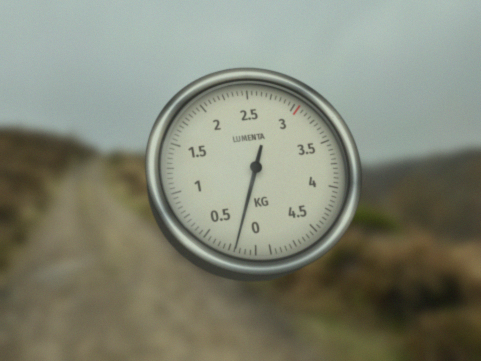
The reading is 0.2 kg
